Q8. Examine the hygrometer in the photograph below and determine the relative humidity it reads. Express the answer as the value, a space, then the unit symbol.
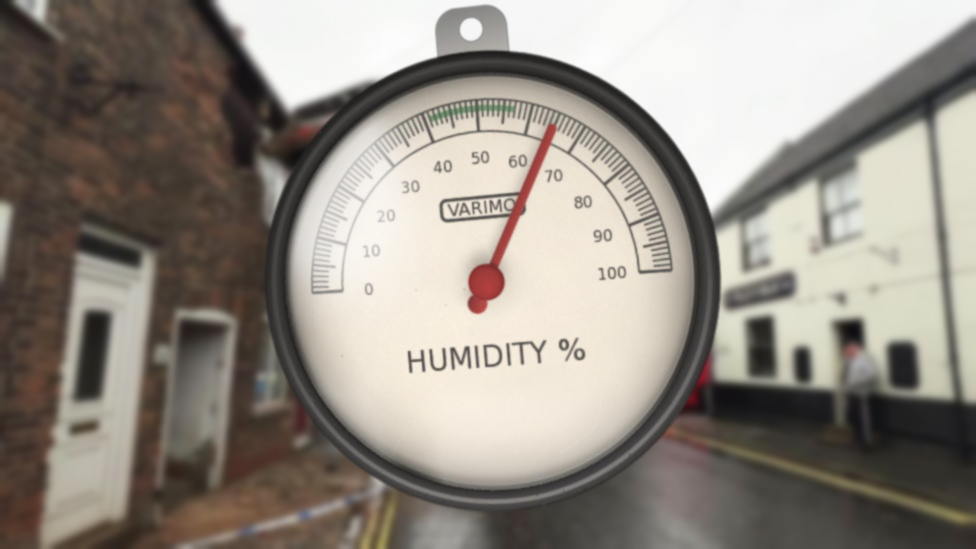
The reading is 65 %
